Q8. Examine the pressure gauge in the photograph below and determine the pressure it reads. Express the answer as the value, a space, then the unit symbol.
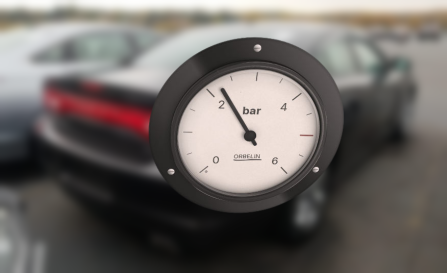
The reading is 2.25 bar
